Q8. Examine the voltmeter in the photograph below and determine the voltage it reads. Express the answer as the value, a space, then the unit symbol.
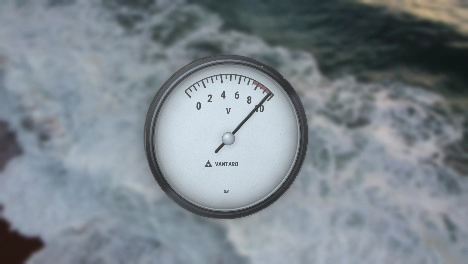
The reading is 9.5 V
